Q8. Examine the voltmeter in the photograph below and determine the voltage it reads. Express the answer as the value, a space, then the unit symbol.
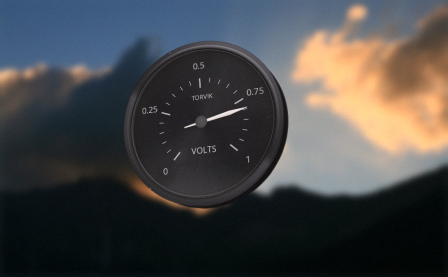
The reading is 0.8 V
